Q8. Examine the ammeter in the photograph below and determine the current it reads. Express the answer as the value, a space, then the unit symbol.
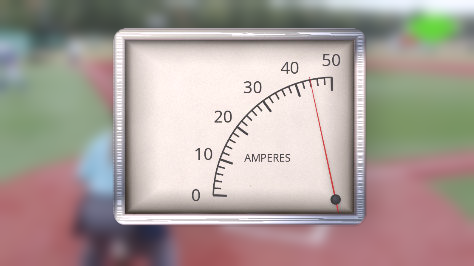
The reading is 44 A
